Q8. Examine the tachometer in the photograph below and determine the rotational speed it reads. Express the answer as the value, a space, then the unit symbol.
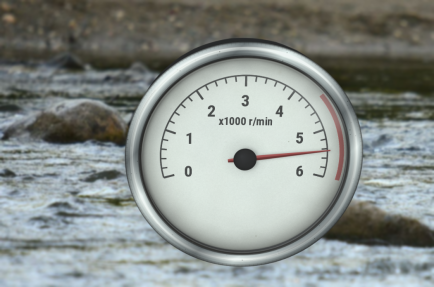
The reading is 5400 rpm
